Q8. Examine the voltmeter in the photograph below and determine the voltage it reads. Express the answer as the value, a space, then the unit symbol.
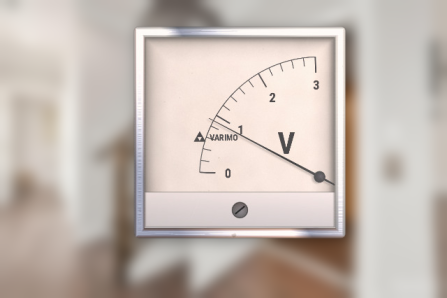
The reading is 0.9 V
